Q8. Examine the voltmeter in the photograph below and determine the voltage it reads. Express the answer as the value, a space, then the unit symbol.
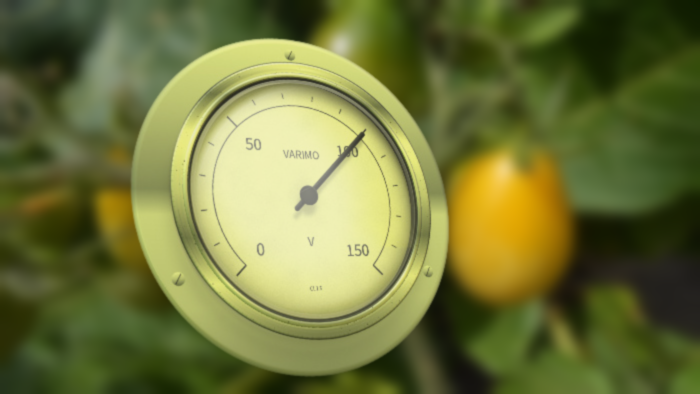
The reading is 100 V
